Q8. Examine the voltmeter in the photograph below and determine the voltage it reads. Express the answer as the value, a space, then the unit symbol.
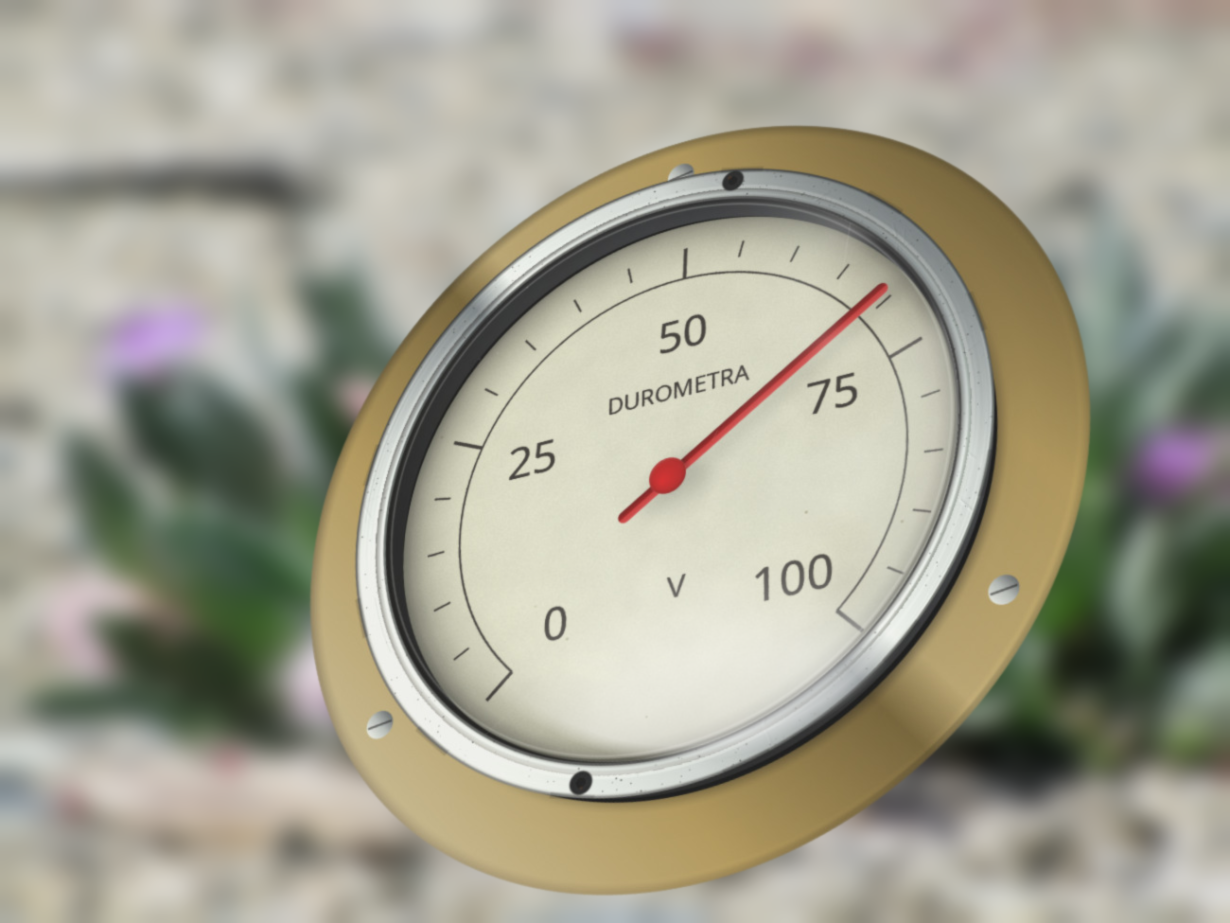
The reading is 70 V
